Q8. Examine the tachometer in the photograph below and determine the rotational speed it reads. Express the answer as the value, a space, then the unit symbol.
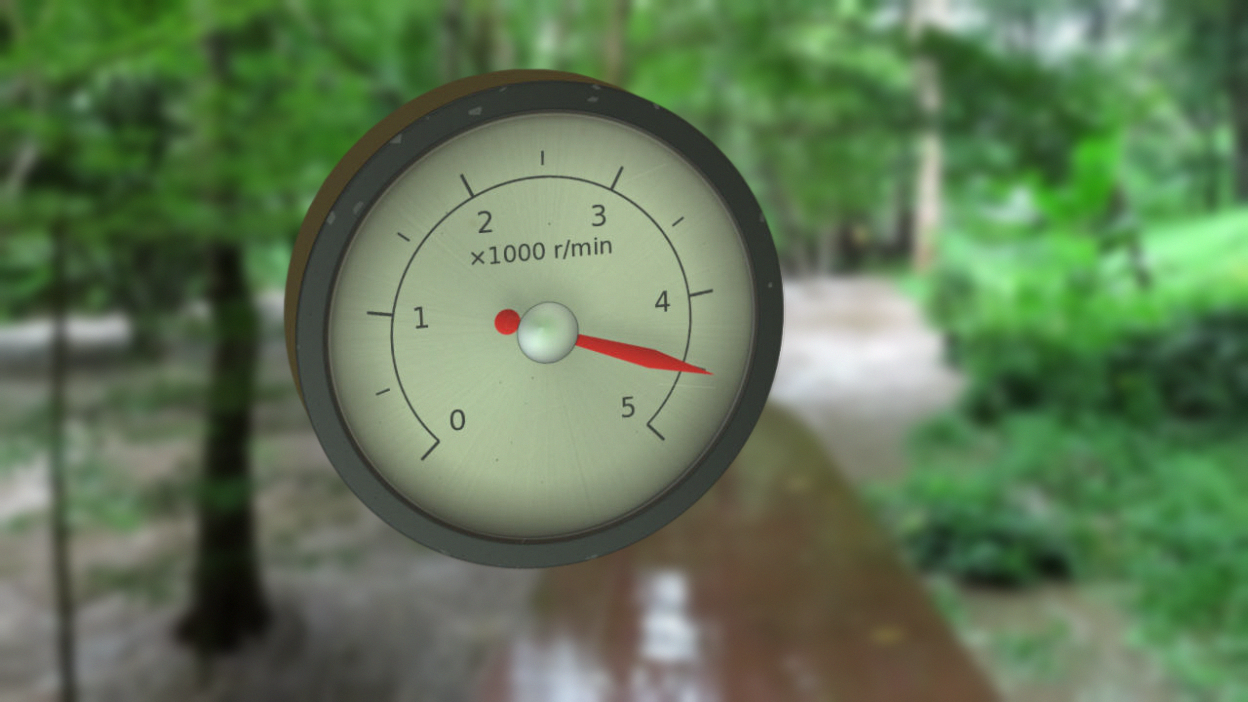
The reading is 4500 rpm
